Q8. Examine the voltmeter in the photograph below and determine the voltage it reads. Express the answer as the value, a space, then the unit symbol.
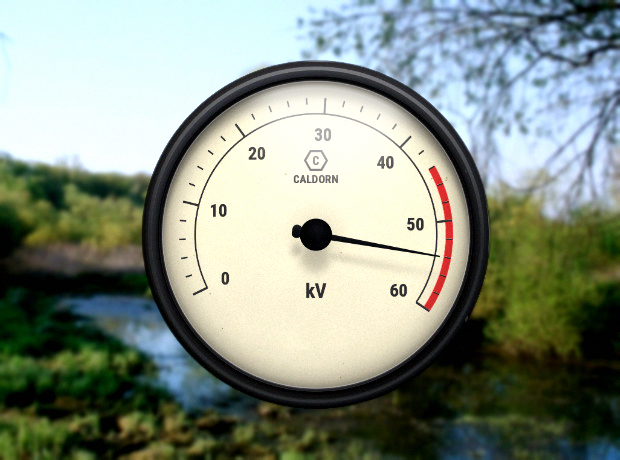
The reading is 54 kV
